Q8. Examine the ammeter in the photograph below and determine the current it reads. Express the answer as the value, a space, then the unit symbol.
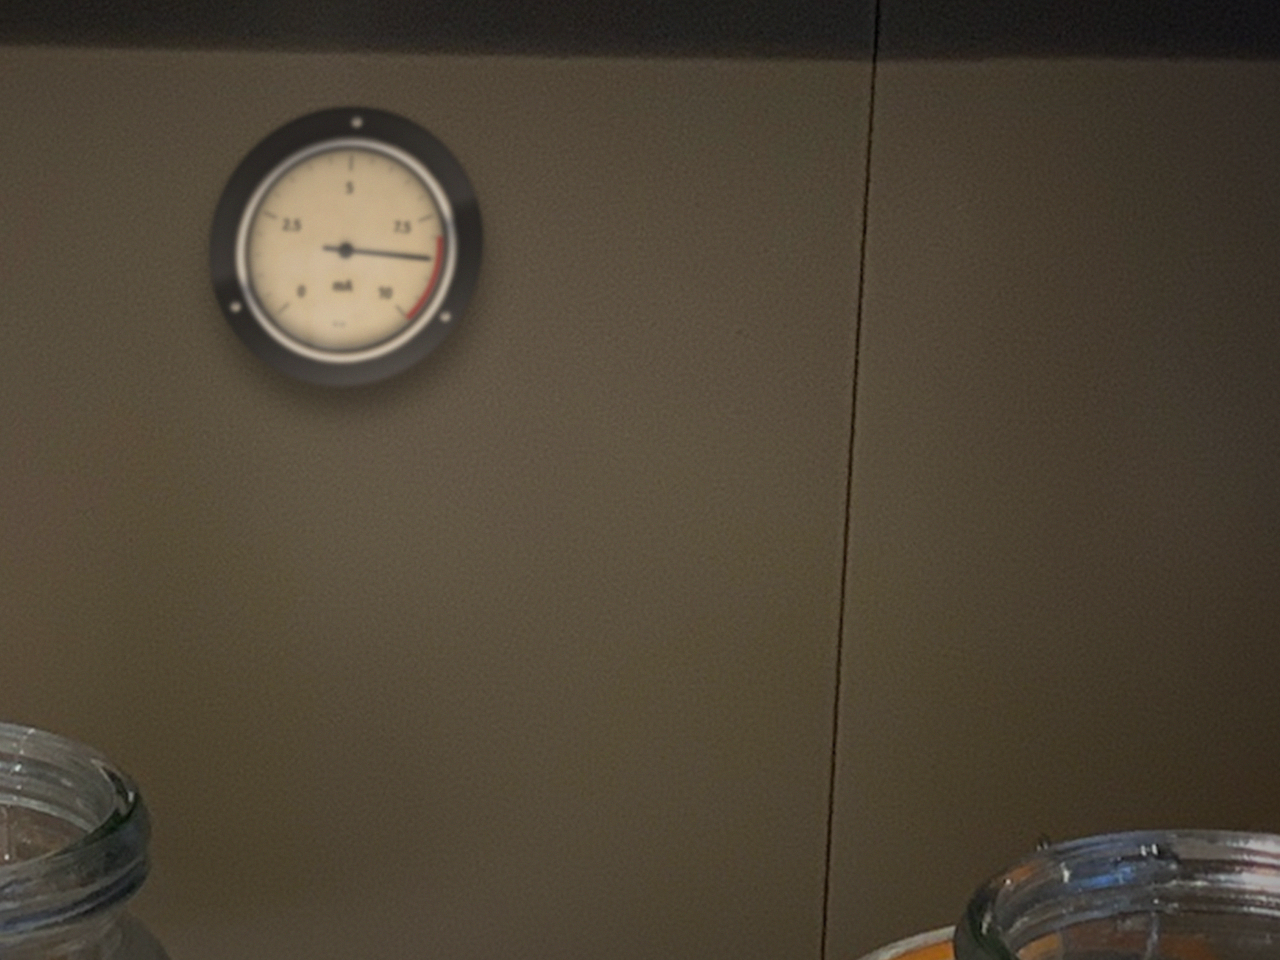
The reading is 8.5 mA
